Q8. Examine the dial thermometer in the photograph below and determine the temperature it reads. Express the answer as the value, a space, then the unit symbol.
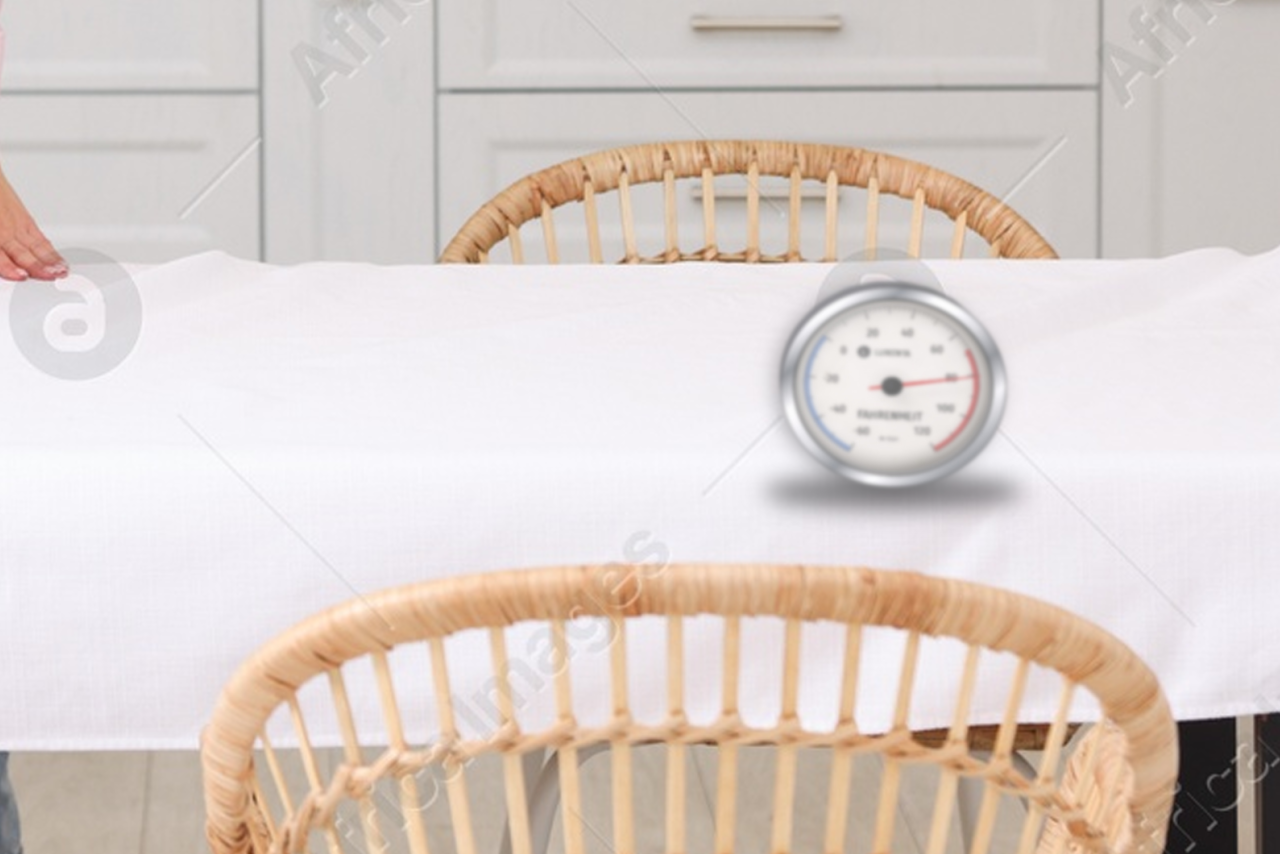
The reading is 80 °F
